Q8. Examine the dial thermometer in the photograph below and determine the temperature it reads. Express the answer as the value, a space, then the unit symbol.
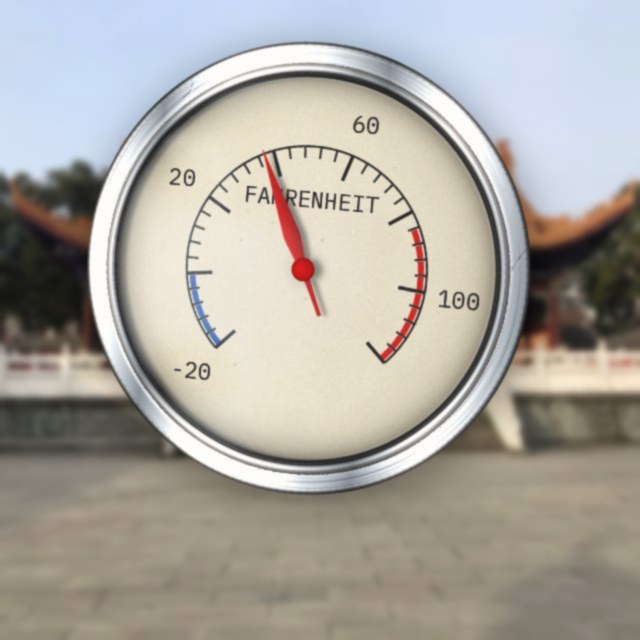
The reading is 38 °F
